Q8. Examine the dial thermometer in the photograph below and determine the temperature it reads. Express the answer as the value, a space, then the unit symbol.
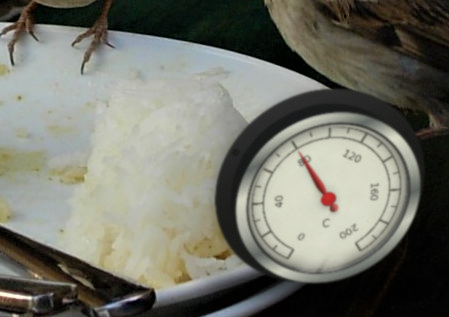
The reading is 80 °C
